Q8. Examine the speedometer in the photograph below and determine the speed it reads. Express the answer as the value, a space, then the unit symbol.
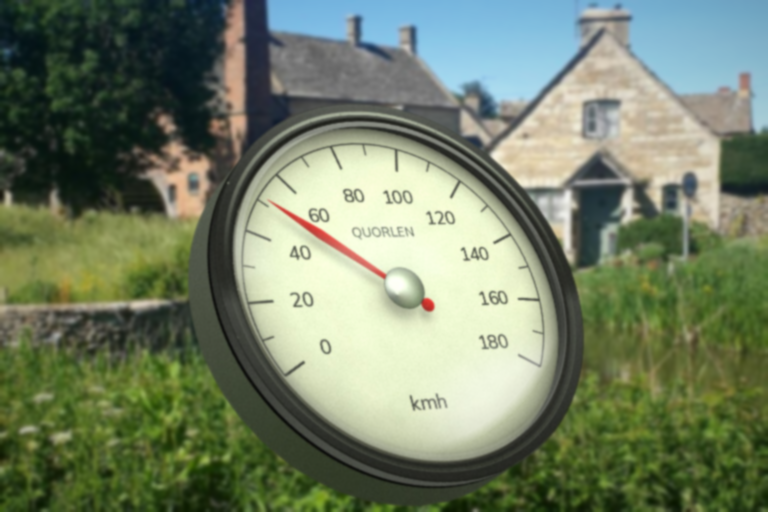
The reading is 50 km/h
